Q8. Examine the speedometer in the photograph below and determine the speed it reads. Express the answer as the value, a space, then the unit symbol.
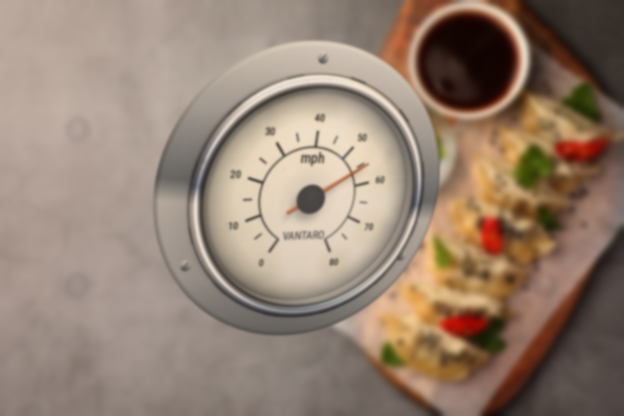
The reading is 55 mph
